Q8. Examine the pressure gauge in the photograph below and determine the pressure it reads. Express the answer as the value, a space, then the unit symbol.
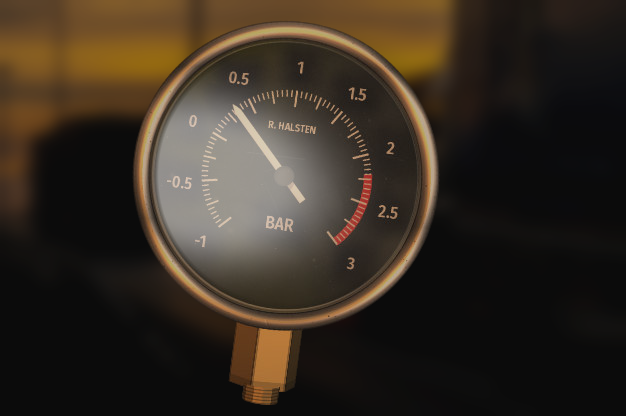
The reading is 0.35 bar
